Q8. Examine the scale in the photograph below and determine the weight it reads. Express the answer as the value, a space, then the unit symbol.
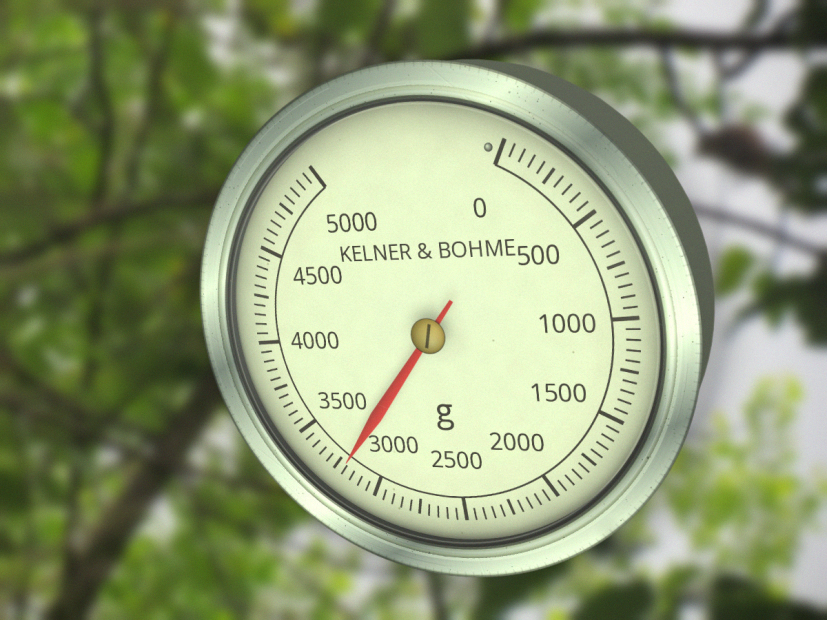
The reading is 3200 g
